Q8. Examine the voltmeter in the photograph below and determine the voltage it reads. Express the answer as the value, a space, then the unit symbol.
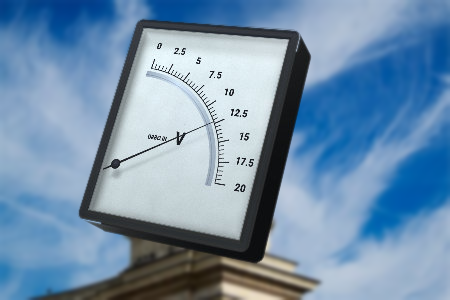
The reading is 12.5 V
